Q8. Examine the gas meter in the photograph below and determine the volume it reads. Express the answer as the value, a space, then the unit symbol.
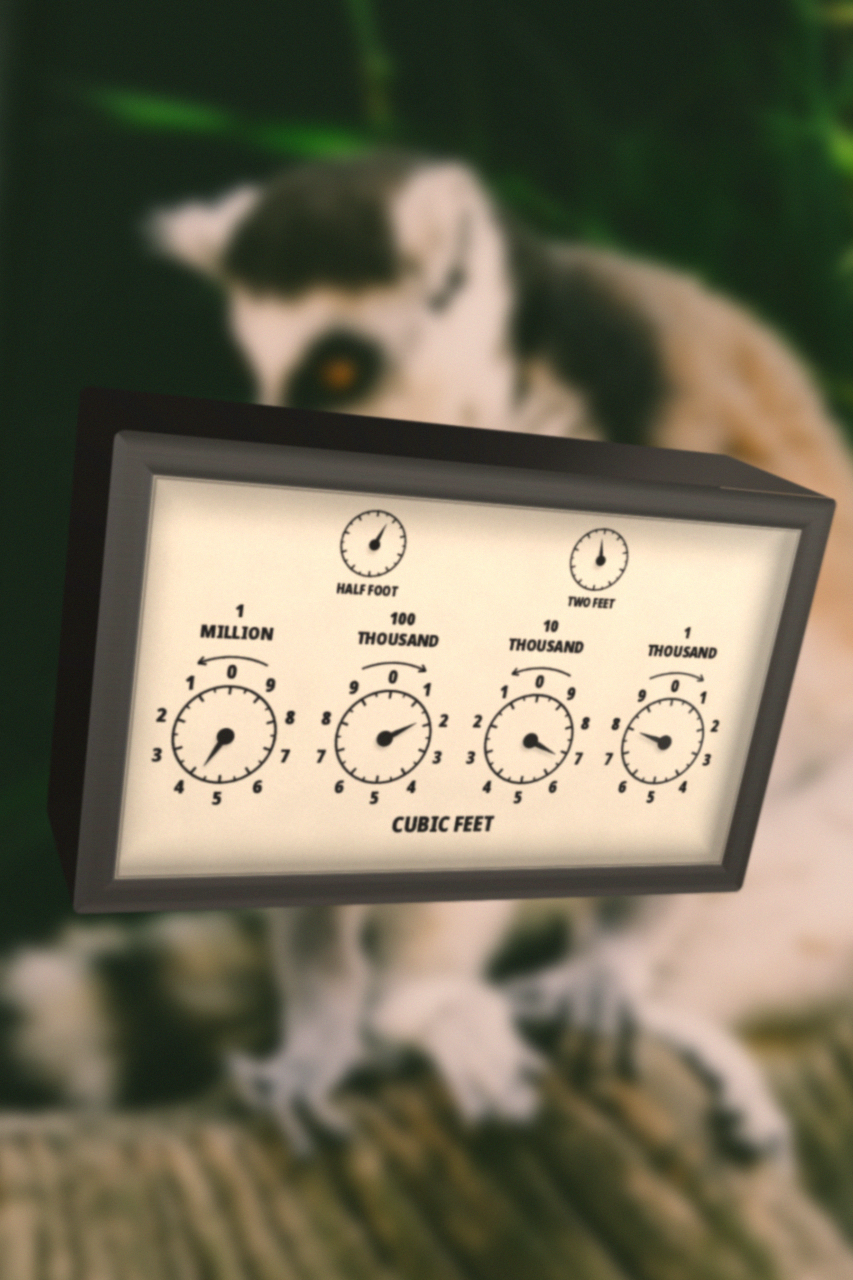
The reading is 416800 ft³
